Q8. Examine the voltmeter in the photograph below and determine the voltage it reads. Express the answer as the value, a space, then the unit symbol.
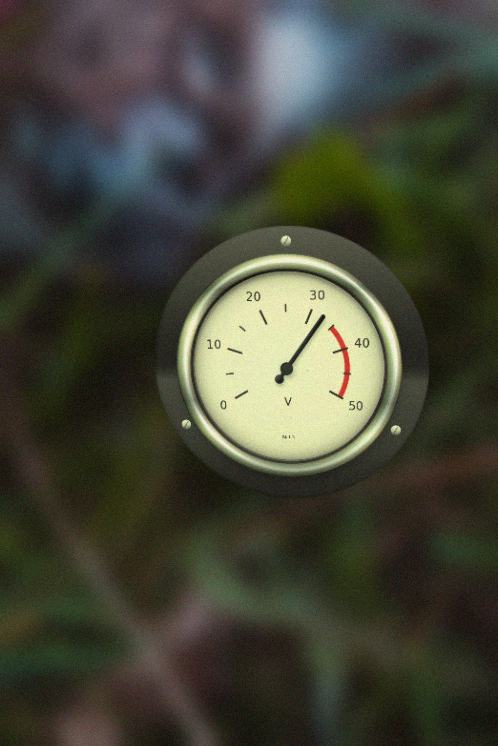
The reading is 32.5 V
